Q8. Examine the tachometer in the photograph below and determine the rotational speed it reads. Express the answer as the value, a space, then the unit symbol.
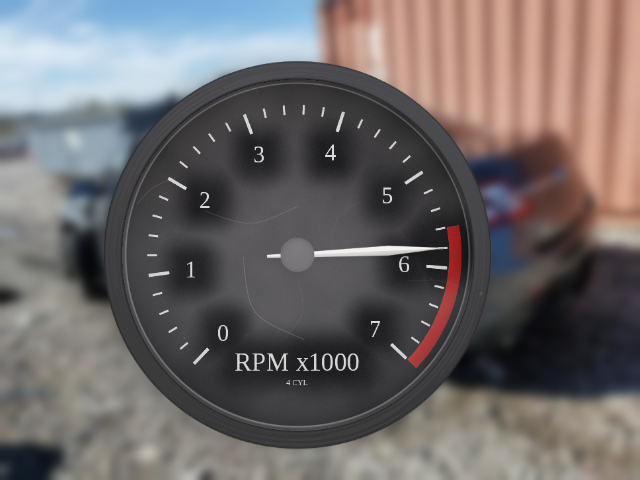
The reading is 5800 rpm
